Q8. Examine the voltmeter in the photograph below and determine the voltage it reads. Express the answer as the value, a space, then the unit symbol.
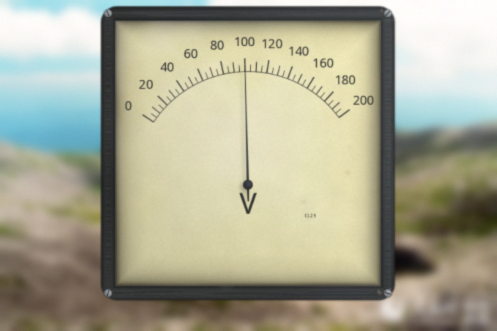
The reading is 100 V
